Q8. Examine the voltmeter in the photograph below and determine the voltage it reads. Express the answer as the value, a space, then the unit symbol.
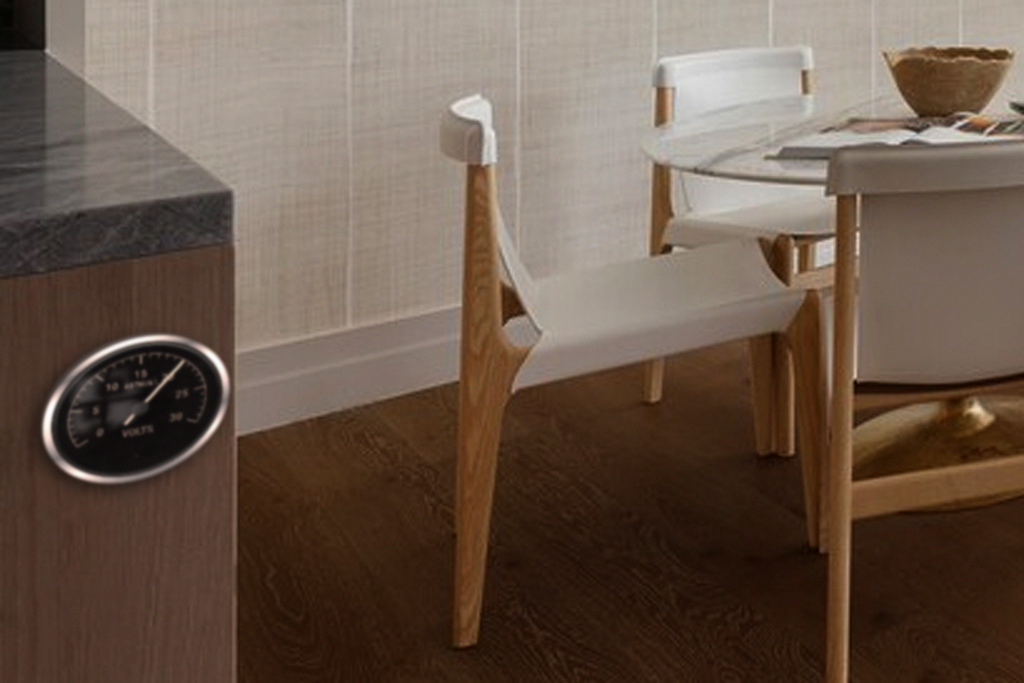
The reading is 20 V
